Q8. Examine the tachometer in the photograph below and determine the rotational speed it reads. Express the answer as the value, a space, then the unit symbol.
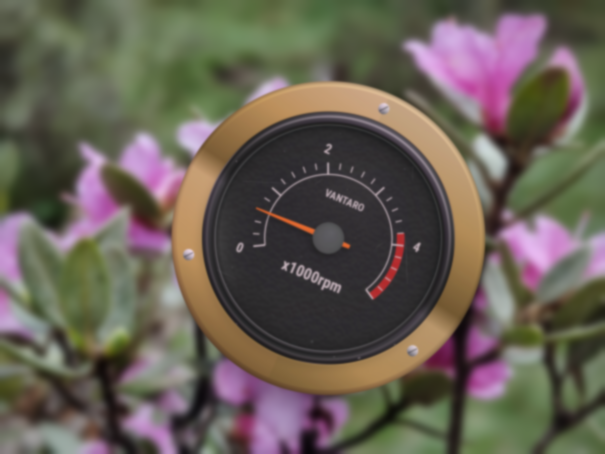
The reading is 600 rpm
